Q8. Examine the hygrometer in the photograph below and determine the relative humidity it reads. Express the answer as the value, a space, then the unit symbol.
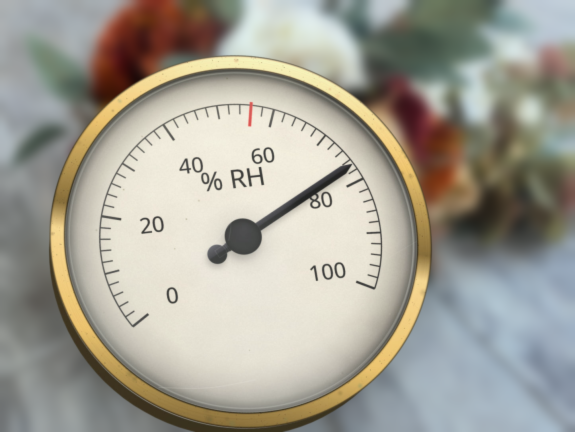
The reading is 77 %
